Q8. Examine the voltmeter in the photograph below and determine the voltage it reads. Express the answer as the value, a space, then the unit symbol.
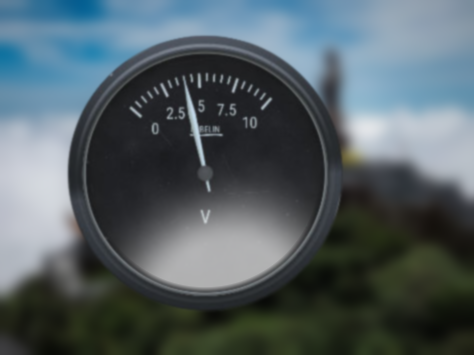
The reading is 4 V
